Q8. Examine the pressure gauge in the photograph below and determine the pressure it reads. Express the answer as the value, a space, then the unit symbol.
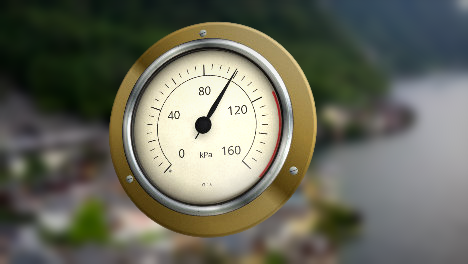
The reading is 100 kPa
